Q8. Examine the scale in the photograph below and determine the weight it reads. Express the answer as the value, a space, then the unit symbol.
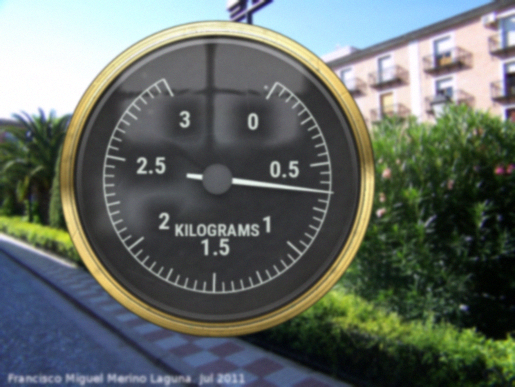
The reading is 0.65 kg
